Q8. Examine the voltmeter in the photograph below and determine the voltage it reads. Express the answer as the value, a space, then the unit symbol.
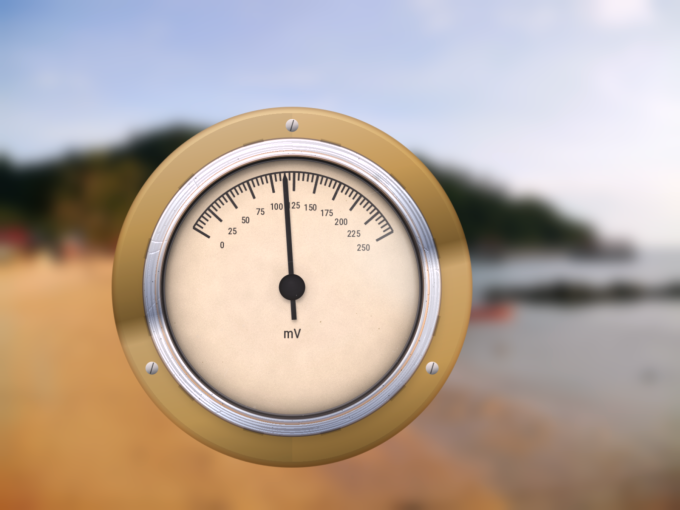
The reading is 115 mV
